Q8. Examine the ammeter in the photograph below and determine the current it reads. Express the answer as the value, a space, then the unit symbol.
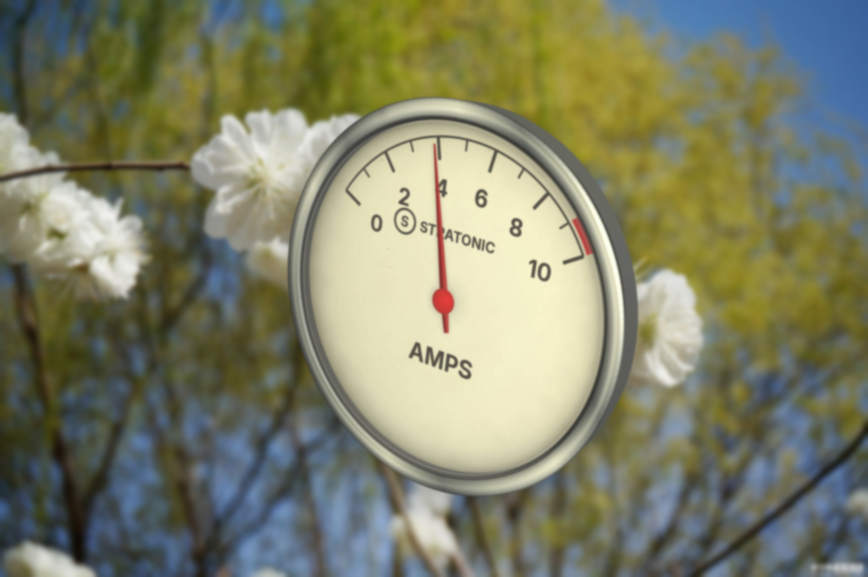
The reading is 4 A
